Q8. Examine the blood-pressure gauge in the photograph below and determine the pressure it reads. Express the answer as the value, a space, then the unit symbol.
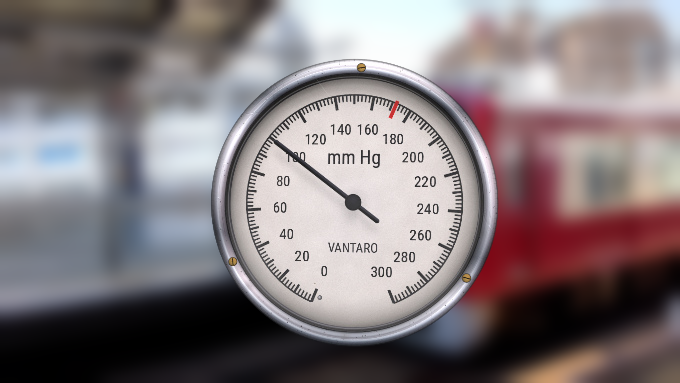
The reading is 100 mmHg
